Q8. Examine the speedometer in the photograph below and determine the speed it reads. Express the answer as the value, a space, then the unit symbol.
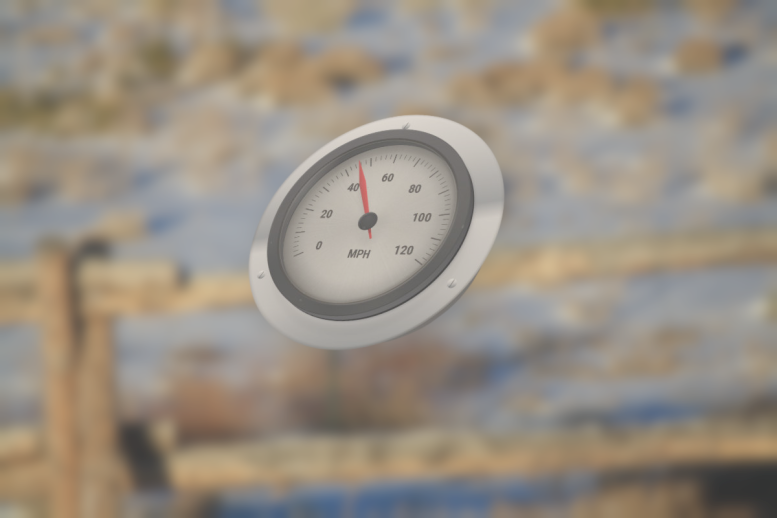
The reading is 46 mph
